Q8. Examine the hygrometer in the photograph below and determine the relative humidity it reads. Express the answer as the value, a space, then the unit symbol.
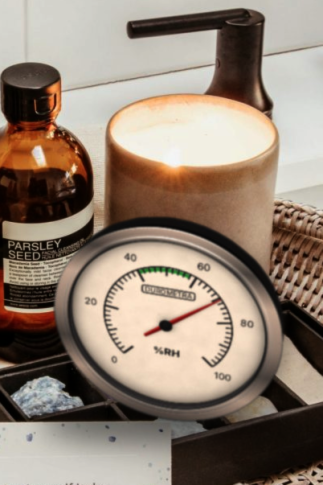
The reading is 70 %
